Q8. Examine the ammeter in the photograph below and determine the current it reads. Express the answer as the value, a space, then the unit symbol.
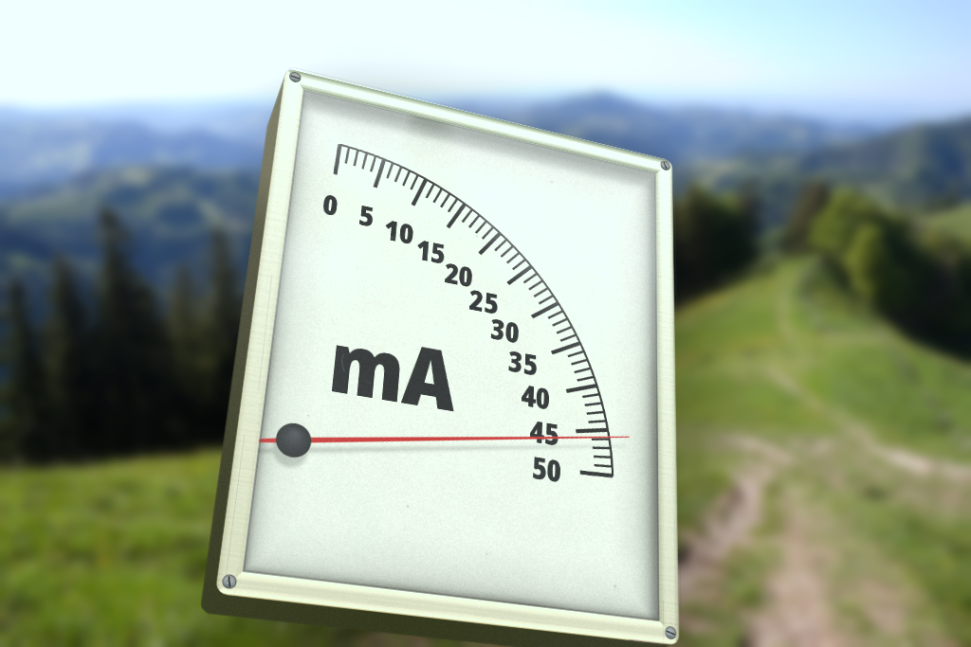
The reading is 46 mA
